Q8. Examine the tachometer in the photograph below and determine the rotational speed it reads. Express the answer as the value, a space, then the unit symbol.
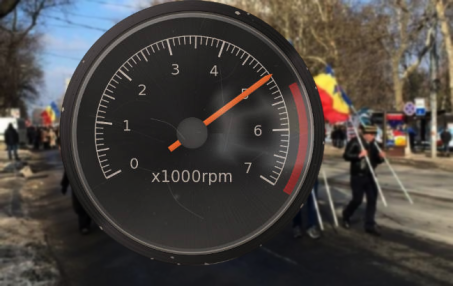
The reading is 5000 rpm
